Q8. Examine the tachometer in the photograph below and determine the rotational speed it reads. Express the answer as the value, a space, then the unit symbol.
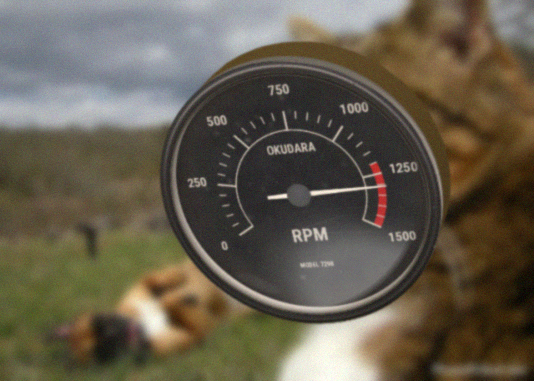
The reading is 1300 rpm
